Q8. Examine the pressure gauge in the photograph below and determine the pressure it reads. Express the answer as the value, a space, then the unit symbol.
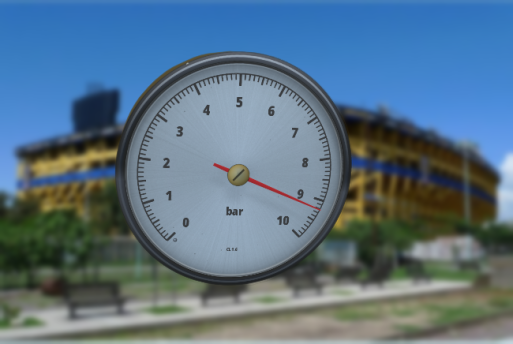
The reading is 9.2 bar
